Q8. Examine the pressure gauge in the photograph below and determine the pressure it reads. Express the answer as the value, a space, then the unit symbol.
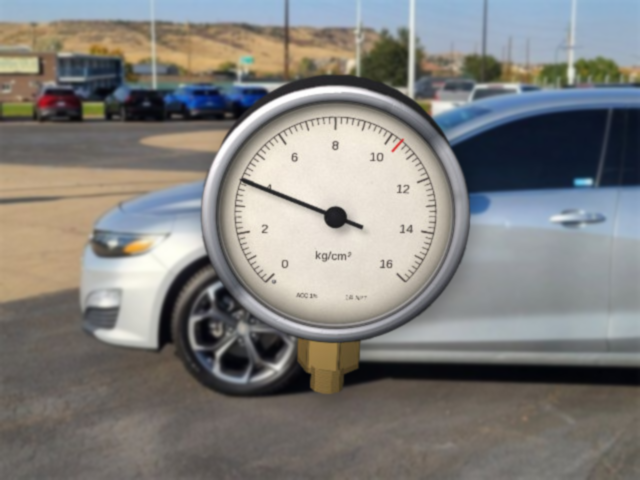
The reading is 4 kg/cm²
